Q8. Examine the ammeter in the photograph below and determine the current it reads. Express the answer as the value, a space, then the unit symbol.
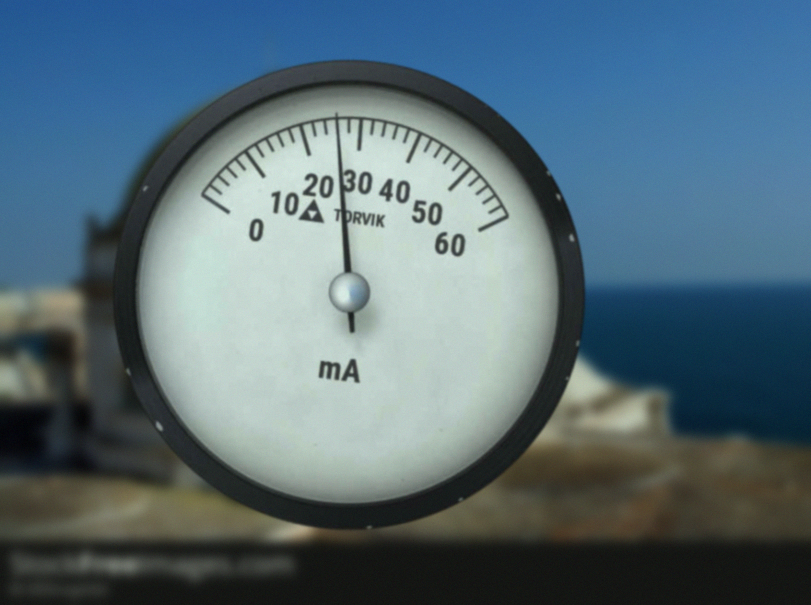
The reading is 26 mA
